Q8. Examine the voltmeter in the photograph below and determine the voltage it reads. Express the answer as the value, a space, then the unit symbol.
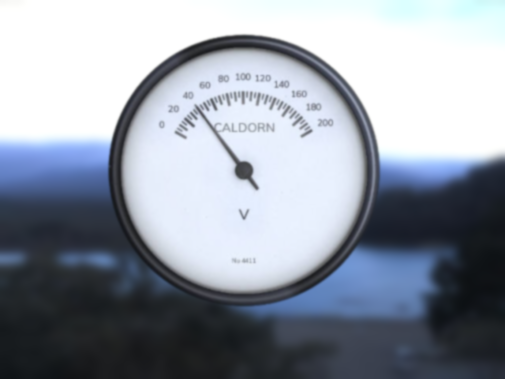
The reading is 40 V
